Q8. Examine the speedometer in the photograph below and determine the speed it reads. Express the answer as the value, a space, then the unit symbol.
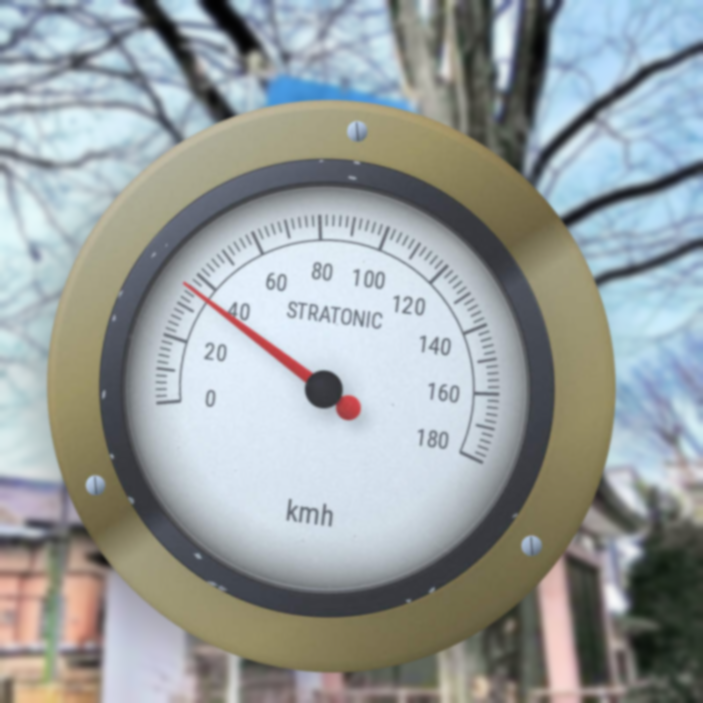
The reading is 36 km/h
